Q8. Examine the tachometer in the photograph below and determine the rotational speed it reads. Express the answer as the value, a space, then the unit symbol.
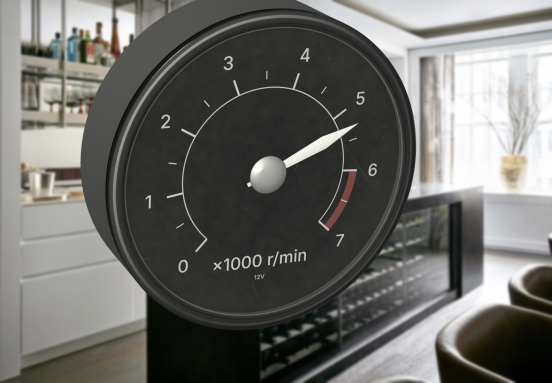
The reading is 5250 rpm
